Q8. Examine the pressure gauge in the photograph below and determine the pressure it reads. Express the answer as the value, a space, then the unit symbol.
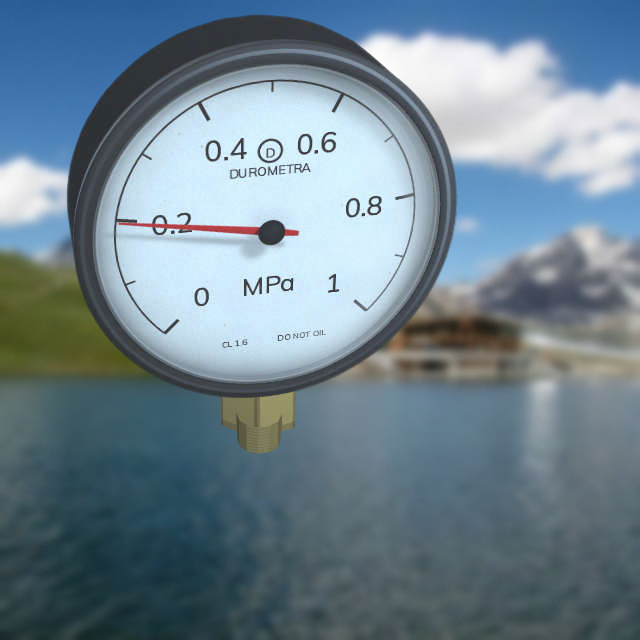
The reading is 0.2 MPa
